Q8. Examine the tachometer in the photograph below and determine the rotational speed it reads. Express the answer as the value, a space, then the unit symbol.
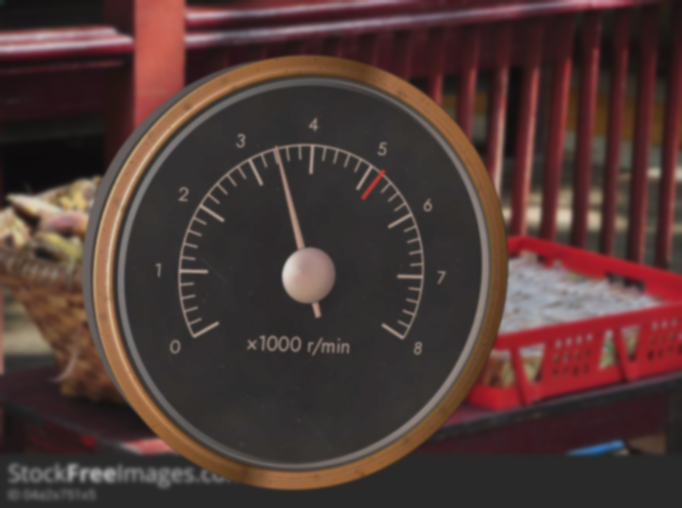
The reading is 3400 rpm
